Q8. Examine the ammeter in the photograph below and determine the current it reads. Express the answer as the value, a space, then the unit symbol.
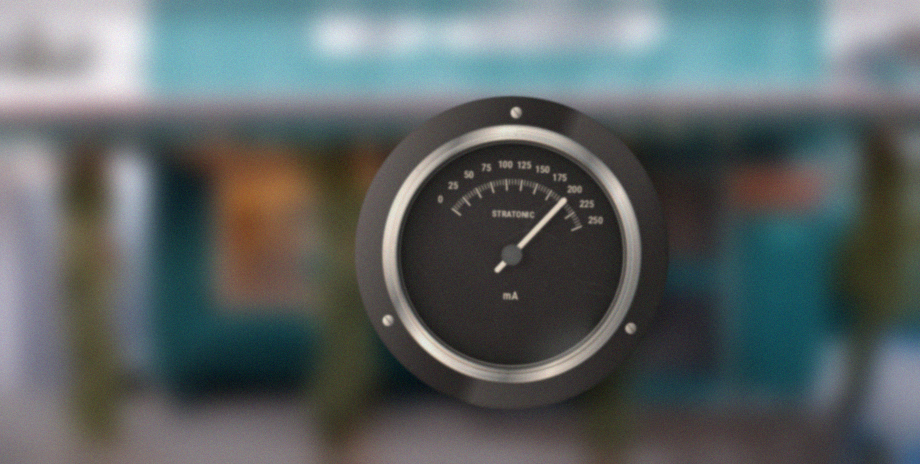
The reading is 200 mA
